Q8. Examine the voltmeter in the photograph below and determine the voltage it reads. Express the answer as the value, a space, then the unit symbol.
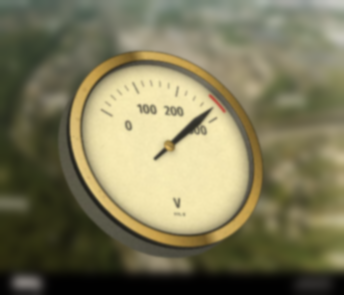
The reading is 280 V
